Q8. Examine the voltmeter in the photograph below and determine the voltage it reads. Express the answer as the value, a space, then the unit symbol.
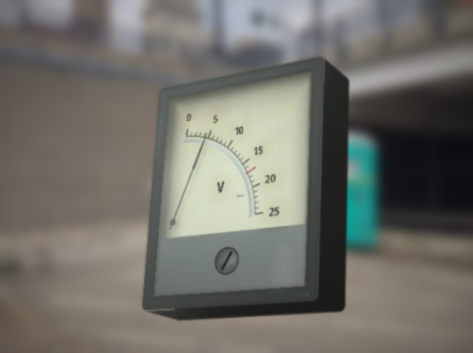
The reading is 5 V
